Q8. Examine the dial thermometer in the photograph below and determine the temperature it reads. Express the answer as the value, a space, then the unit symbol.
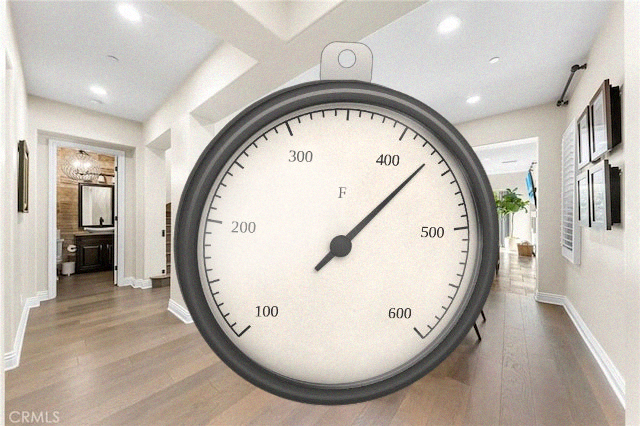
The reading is 430 °F
